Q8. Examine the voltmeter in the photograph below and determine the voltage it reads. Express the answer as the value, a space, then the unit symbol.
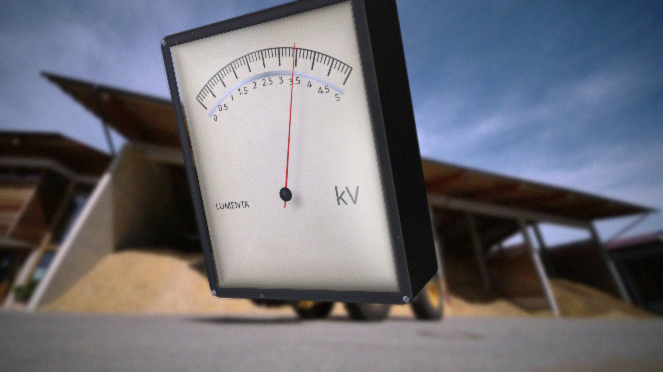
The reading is 3.5 kV
